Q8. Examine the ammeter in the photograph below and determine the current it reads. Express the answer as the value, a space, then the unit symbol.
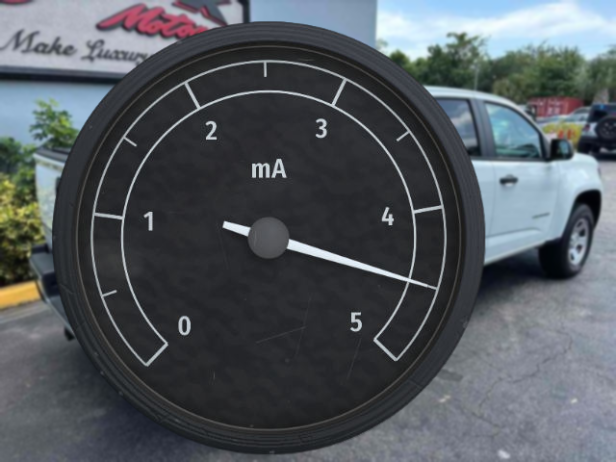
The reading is 4.5 mA
